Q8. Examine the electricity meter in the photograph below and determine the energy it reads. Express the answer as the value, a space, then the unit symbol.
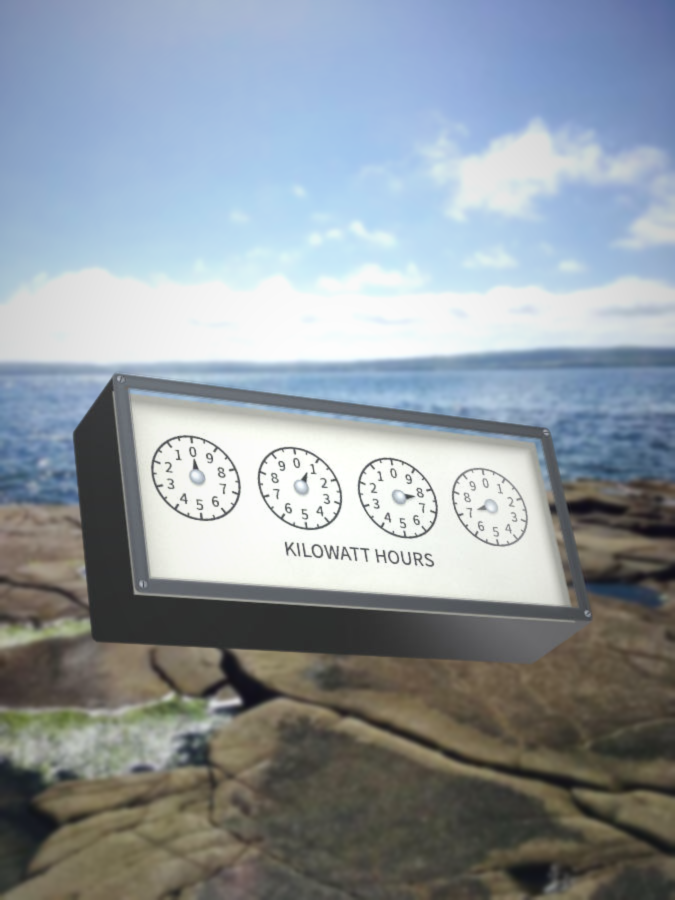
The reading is 77 kWh
